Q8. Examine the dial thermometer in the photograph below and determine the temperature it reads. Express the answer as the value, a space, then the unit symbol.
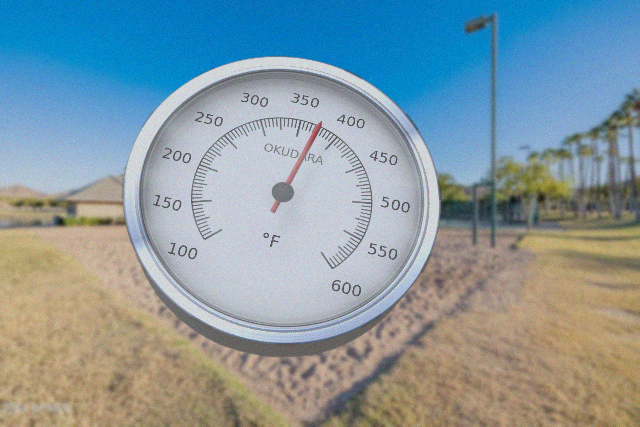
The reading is 375 °F
